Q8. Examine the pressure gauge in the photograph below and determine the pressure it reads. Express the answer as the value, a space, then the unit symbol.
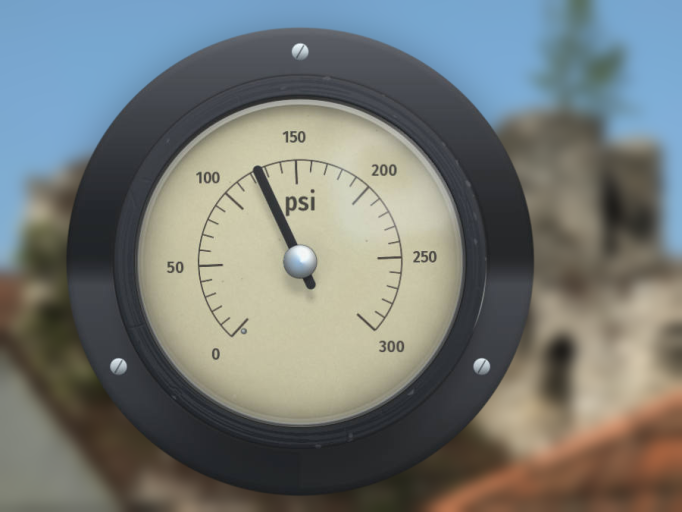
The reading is 125 psi
